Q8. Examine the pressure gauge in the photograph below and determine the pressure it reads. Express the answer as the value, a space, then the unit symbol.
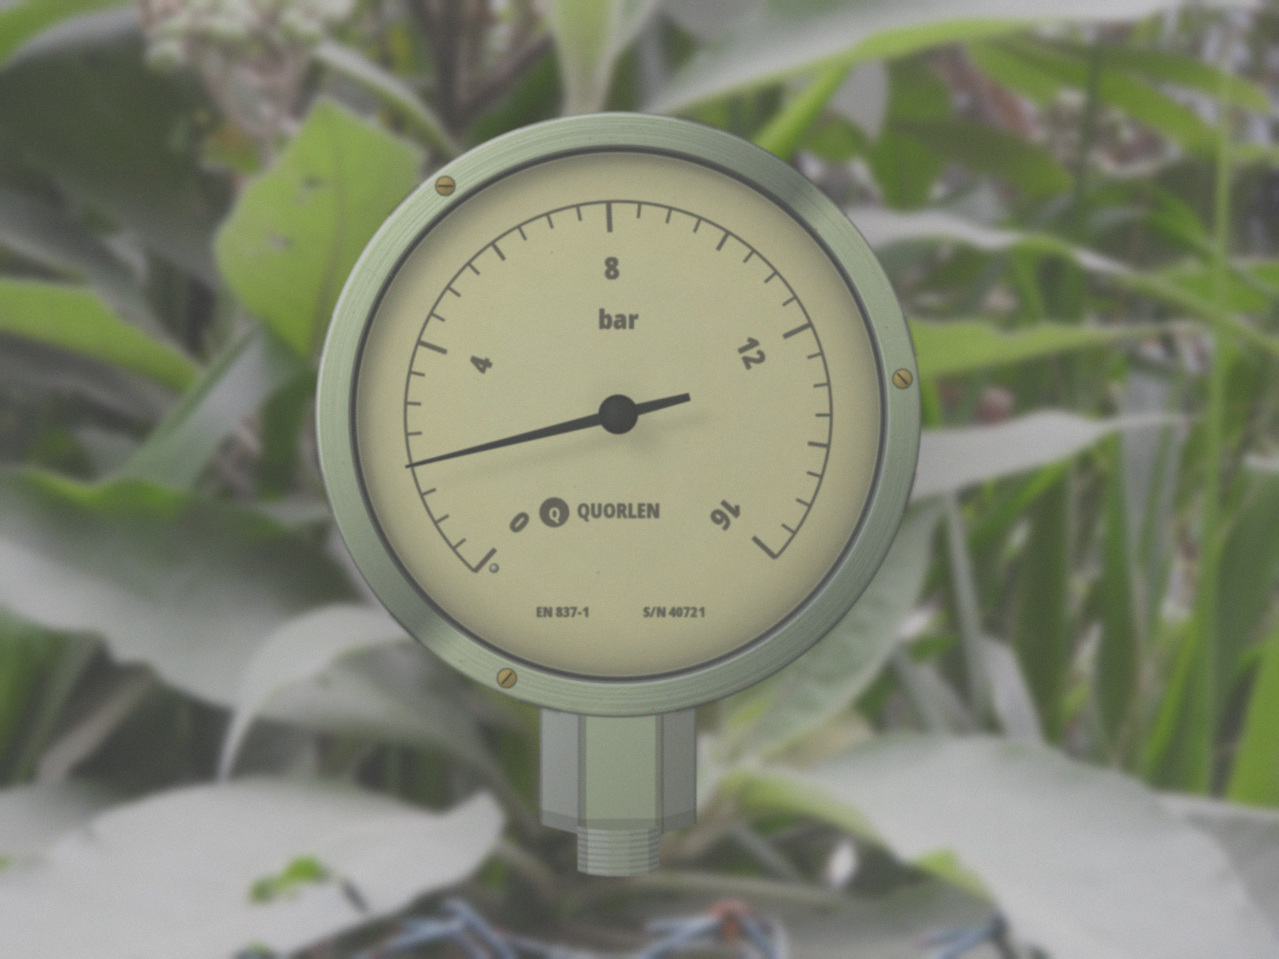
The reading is 2 bar
